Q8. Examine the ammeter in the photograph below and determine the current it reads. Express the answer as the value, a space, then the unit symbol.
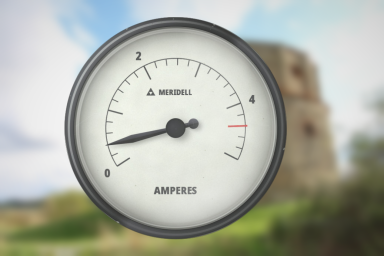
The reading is 0.4 A
